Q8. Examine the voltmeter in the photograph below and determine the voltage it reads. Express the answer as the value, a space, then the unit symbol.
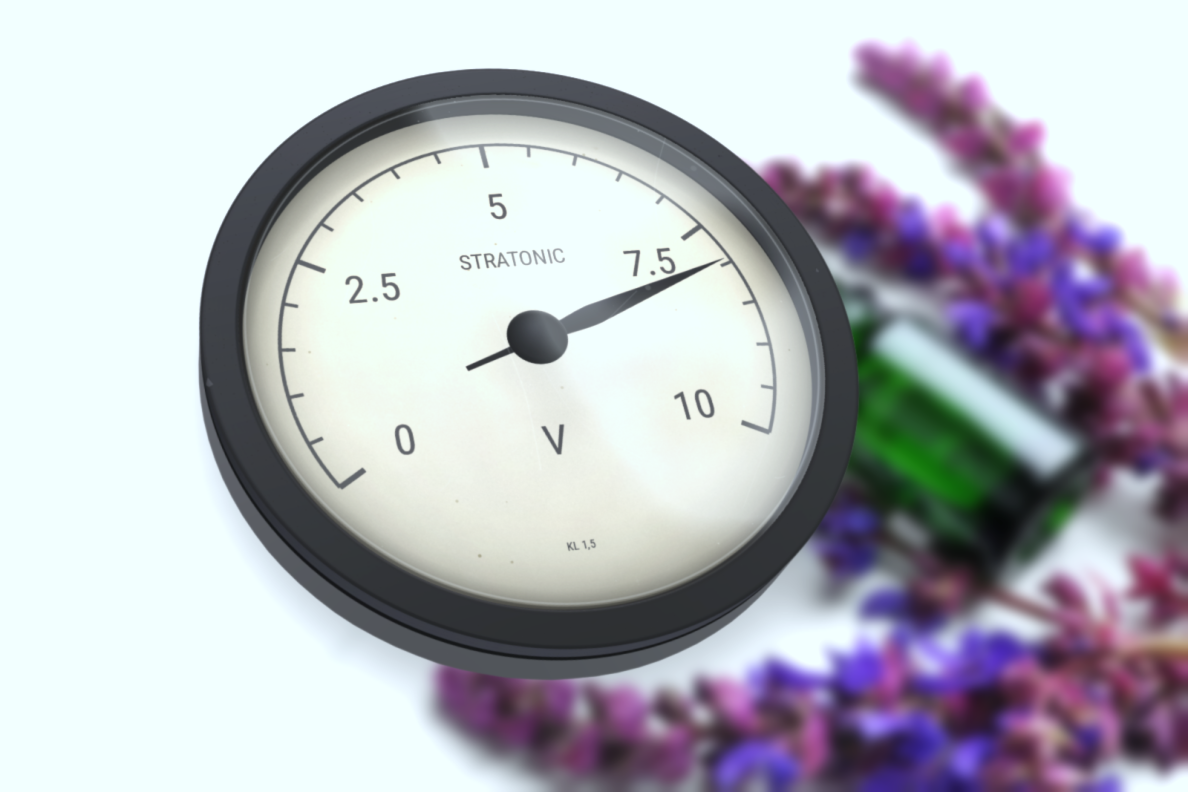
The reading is 8 V
